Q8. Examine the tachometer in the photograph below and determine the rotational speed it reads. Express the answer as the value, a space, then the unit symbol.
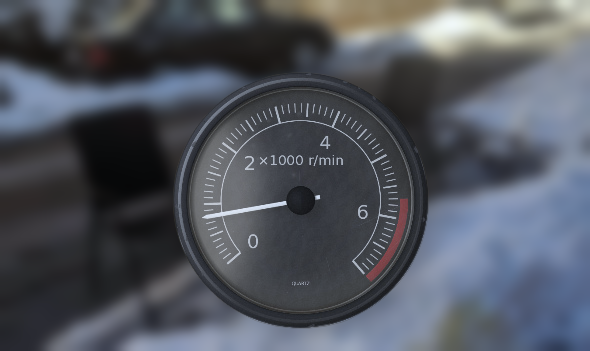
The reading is 800 rpm
